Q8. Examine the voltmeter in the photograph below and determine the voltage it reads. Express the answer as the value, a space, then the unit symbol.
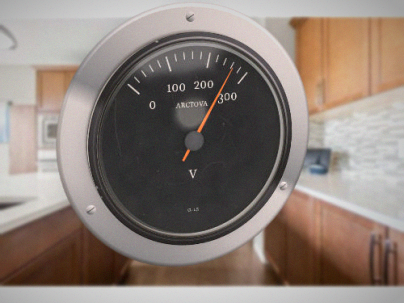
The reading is 260 V
